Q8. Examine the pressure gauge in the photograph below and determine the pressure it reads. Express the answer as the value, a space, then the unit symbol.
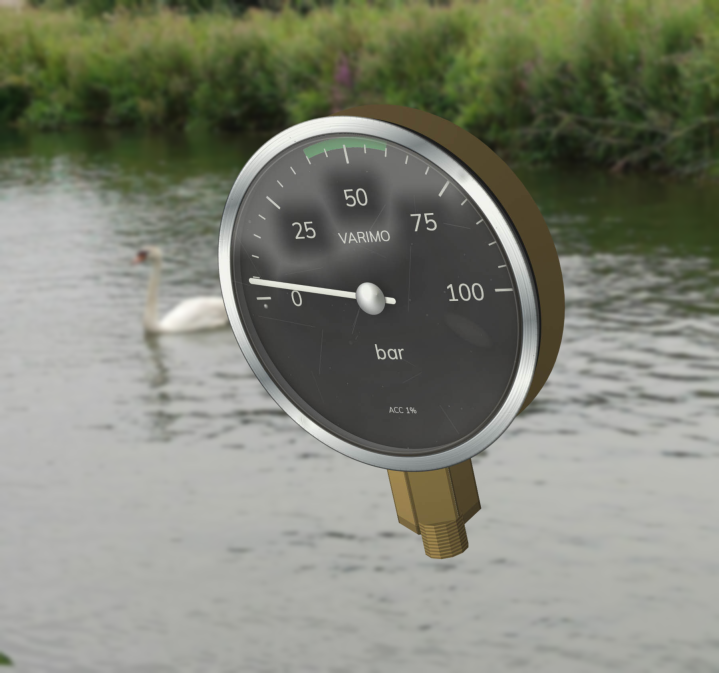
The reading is 5 bar
